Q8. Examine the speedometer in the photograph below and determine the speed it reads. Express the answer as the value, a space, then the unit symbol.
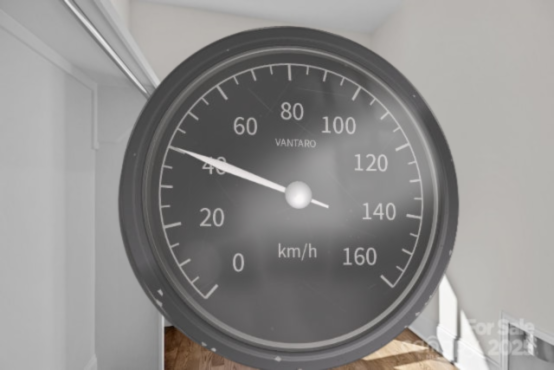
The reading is 40 km/h
